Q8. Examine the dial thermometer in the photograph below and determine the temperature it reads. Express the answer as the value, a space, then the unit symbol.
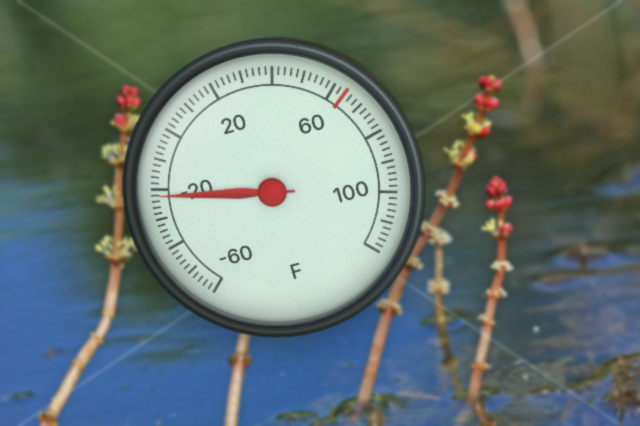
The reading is -22 °F
